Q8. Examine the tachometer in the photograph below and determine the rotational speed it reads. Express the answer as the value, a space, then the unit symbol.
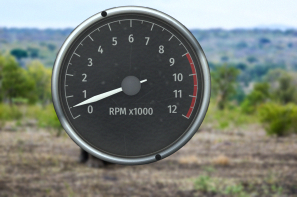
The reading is 500 rpm
